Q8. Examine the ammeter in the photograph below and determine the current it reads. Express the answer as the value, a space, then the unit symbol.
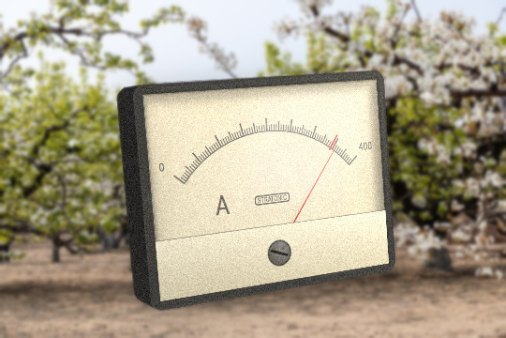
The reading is 350 A
